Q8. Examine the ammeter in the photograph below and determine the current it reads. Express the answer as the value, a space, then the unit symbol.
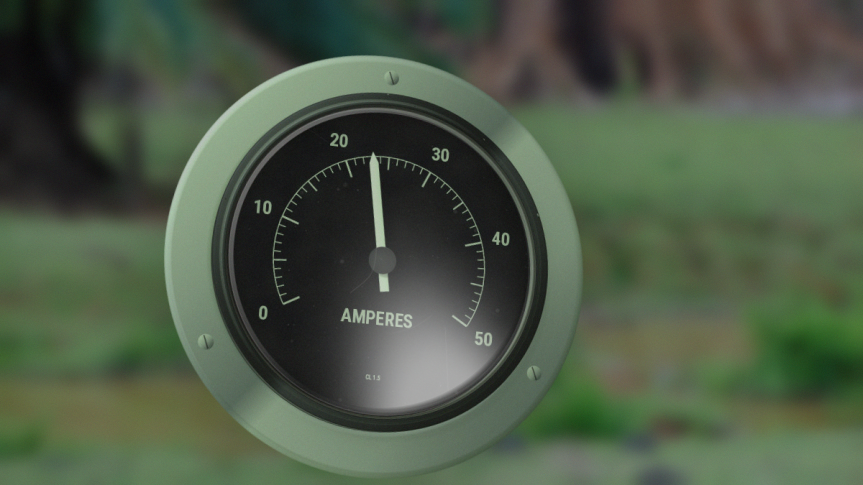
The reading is 23 A
